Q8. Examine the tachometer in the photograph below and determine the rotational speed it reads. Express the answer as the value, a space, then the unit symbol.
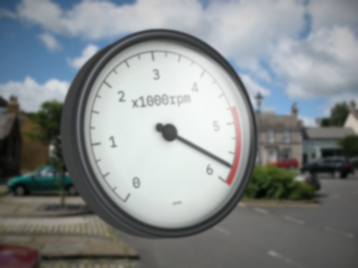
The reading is 5750 rpm
